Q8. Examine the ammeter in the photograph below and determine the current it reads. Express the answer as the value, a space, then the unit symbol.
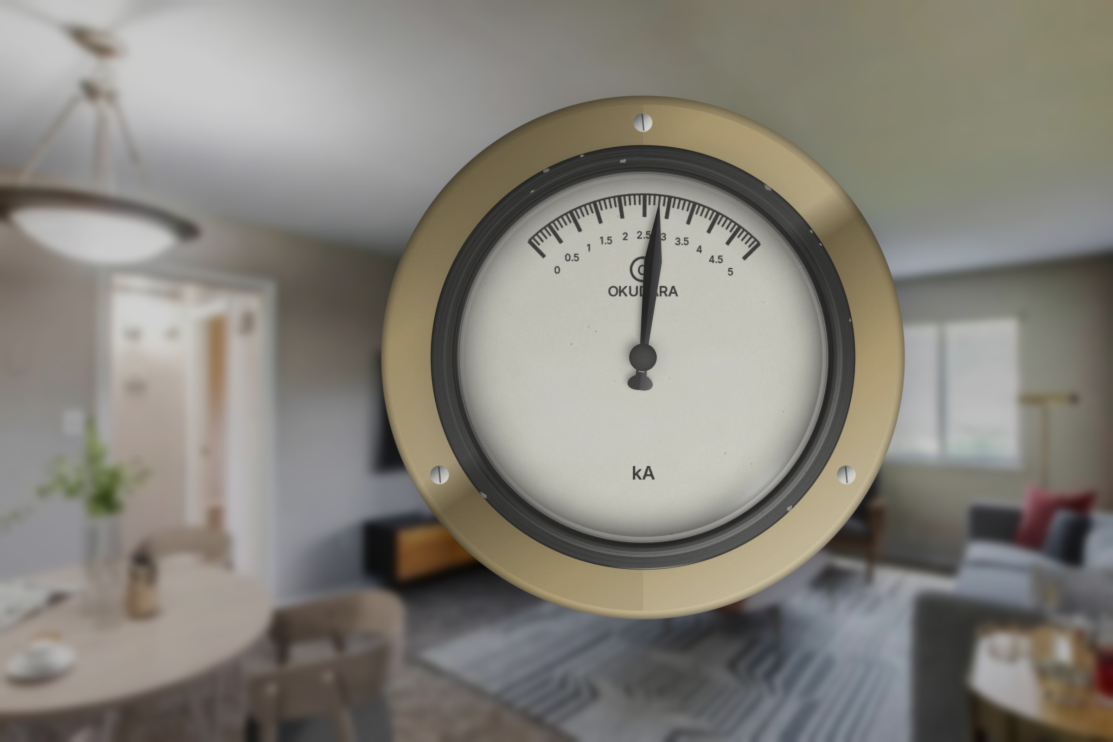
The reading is 2.8 kA
